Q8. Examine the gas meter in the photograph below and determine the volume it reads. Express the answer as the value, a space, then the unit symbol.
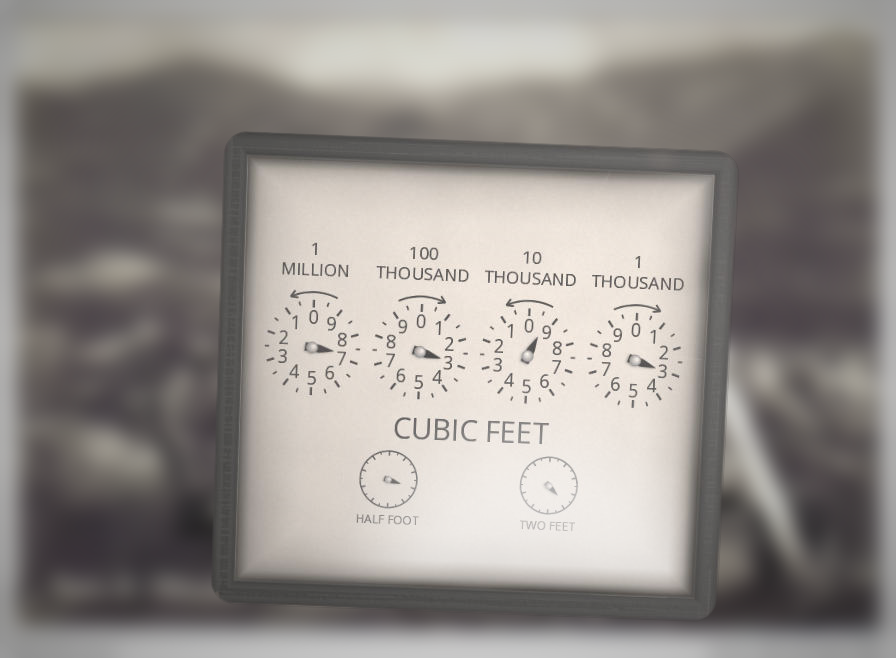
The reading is 729300 ft³
